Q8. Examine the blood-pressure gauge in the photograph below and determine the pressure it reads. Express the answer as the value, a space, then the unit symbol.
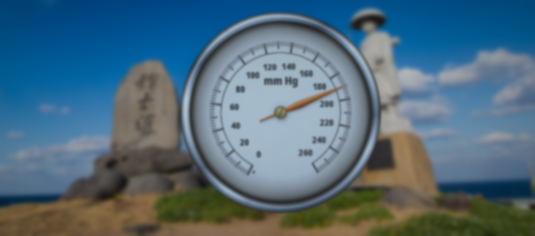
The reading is 190 mmHg
